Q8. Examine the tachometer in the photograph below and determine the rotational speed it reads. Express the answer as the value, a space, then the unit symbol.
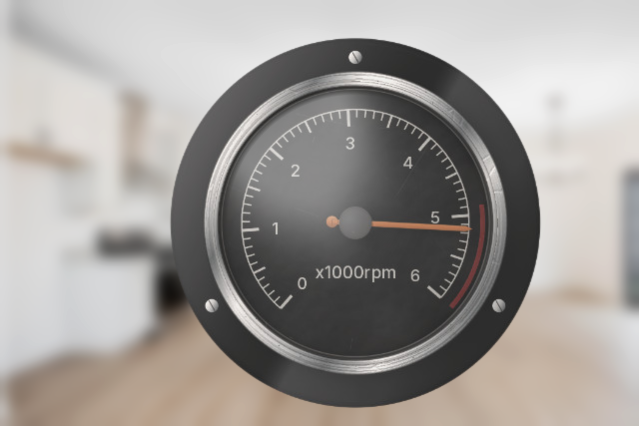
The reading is 5150 rpm
